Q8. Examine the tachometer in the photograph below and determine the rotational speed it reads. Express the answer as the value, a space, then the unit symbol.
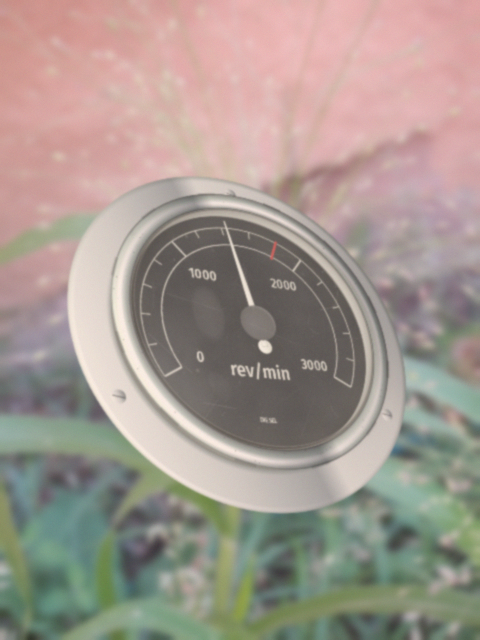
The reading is 1400 rpm
